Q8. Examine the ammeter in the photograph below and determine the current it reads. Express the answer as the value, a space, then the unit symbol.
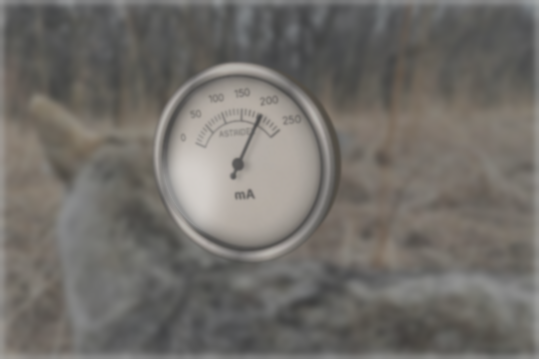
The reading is 200 mA
